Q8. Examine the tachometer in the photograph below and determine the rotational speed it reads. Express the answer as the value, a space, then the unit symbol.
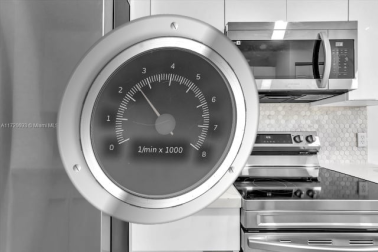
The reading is 2500 rpm
